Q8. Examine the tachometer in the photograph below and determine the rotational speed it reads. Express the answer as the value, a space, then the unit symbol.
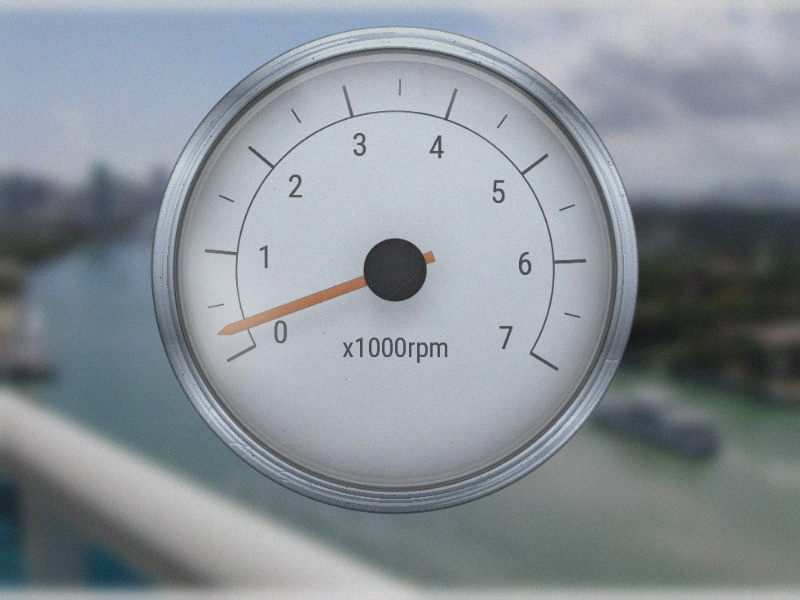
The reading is 250 rpm
